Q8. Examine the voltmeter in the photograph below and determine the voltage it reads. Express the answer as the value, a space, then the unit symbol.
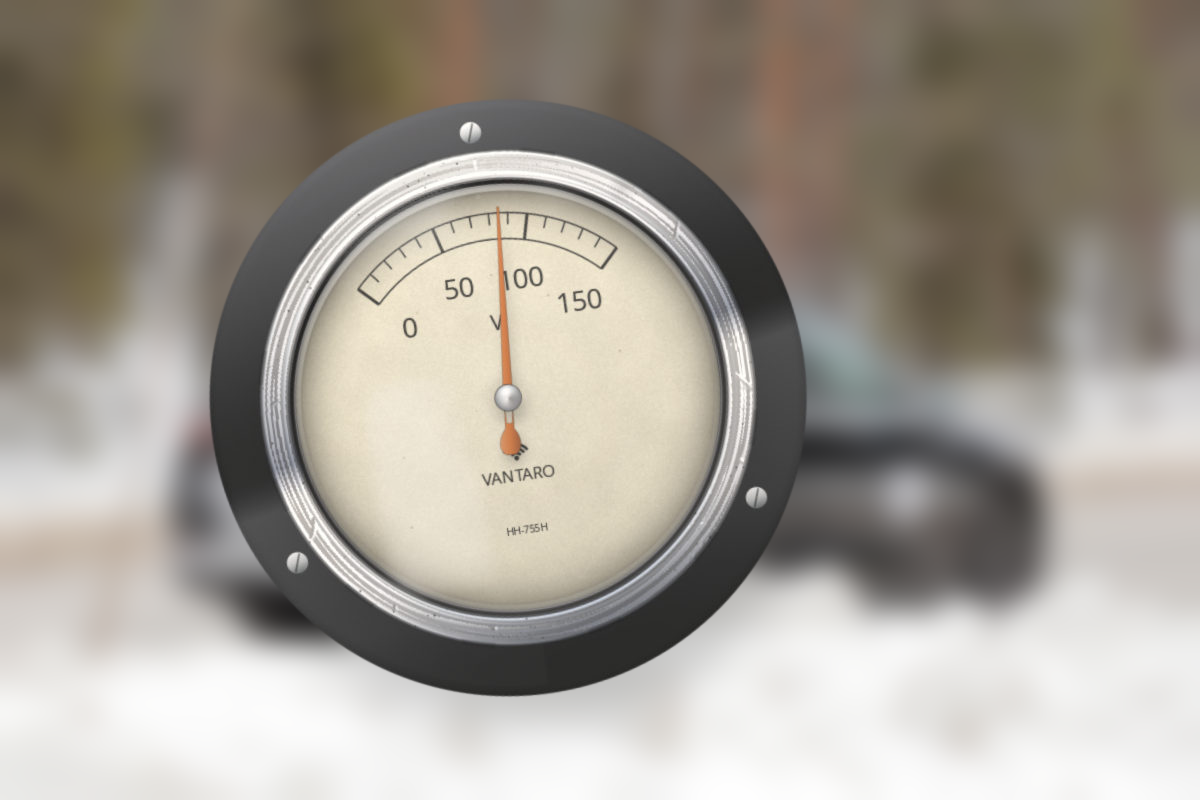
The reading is 85 V
